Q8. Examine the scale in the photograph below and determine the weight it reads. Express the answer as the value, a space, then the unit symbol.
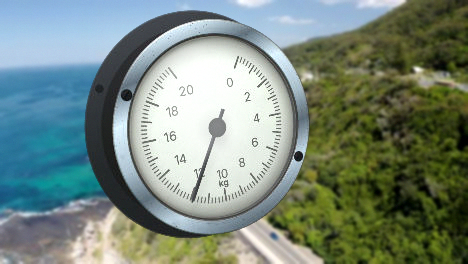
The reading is 12 kg
